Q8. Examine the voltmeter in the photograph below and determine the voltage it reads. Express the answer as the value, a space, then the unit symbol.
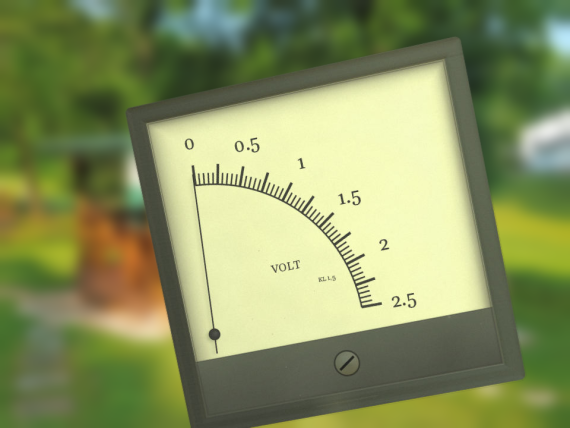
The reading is 0 V
